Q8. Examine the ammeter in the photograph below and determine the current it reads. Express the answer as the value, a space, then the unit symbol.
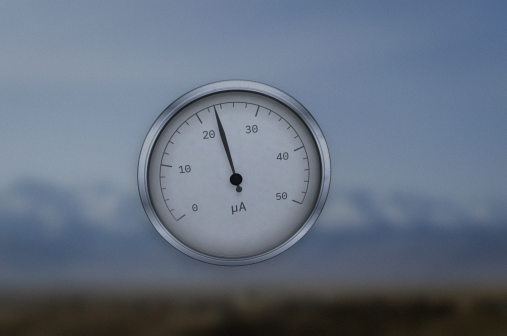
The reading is 23 µA
